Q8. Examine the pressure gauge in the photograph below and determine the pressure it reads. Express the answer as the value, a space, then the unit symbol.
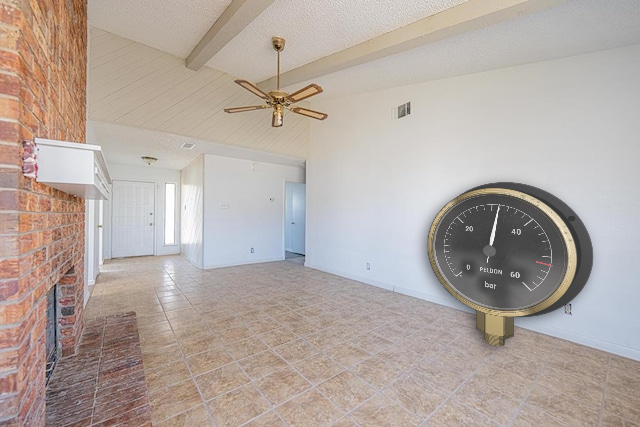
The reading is 32 bar
